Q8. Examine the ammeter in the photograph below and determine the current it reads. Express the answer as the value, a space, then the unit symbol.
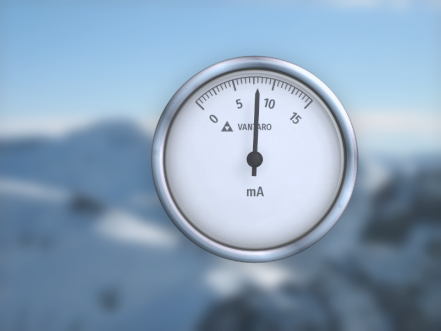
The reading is 8 mA
